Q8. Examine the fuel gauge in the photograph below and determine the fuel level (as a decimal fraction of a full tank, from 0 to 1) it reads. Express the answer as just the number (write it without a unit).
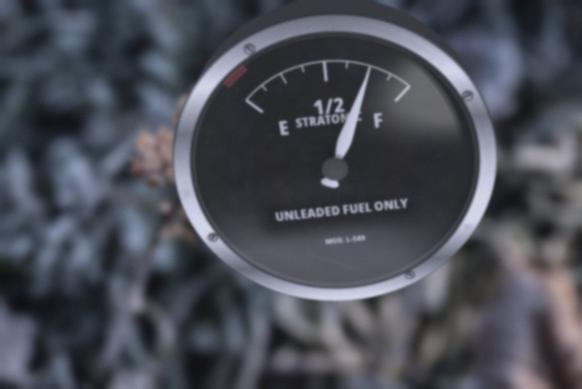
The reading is 0.75
